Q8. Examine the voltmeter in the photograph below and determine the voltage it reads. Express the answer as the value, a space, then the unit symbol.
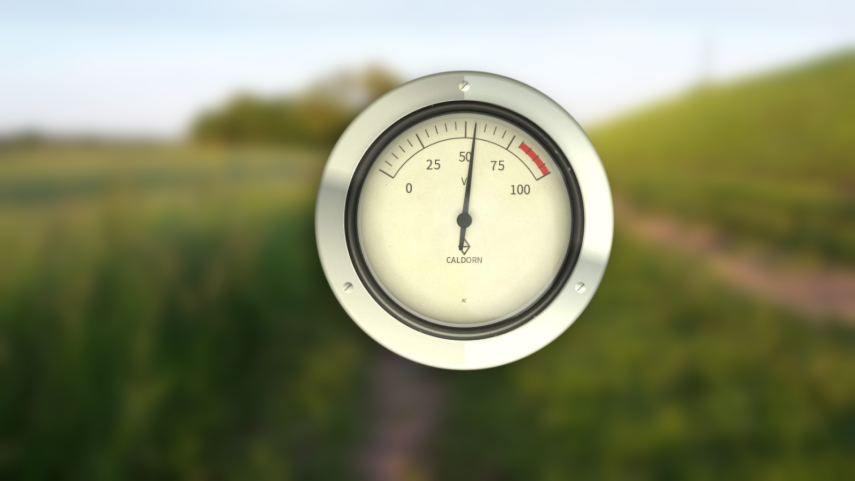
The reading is 55 V
